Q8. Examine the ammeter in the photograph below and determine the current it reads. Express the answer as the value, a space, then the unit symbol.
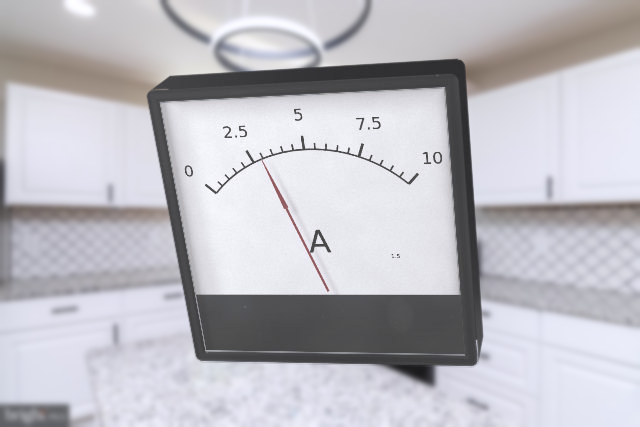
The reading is 3 A
